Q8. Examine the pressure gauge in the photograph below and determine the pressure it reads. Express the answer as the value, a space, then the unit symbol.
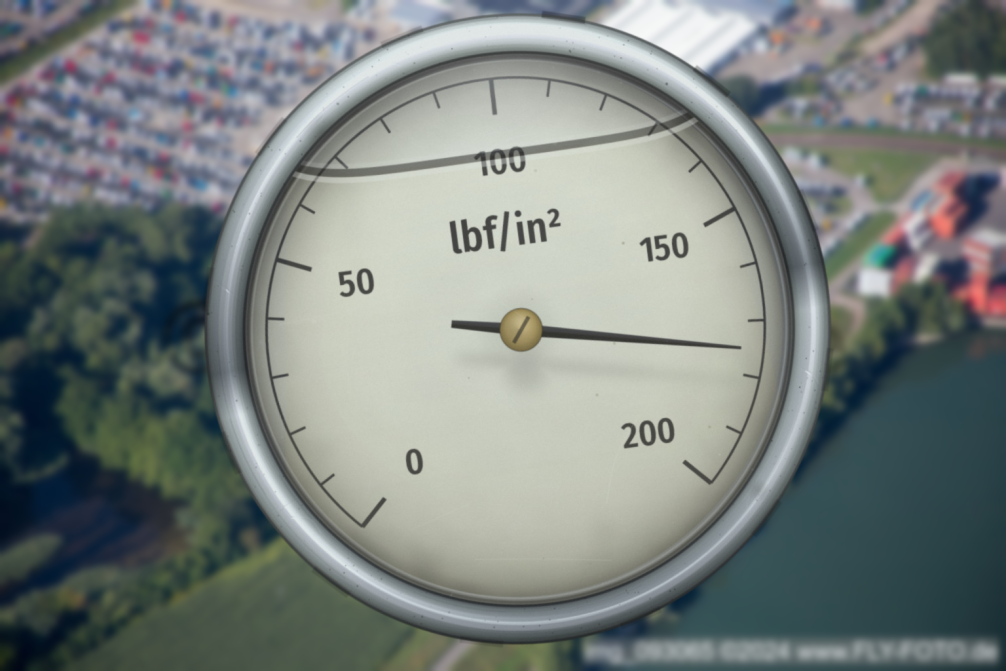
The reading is 175 psi
